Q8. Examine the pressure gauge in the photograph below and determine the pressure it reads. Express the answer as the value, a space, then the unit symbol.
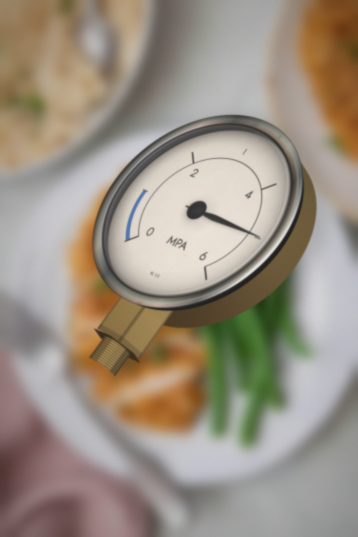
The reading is 5 MPa
